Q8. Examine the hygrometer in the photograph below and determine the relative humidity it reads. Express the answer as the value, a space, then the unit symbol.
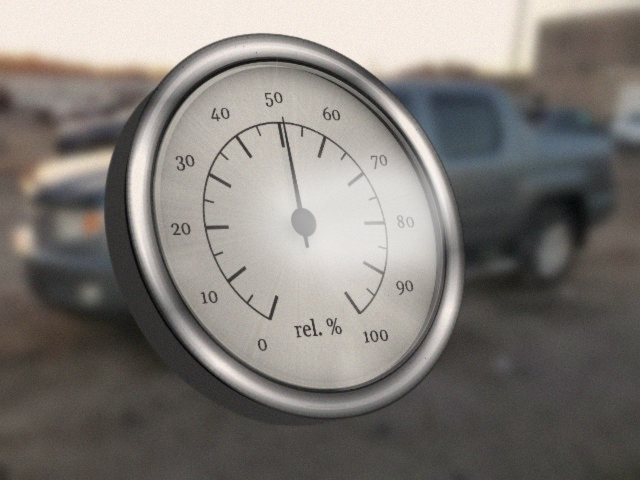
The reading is 50 %
